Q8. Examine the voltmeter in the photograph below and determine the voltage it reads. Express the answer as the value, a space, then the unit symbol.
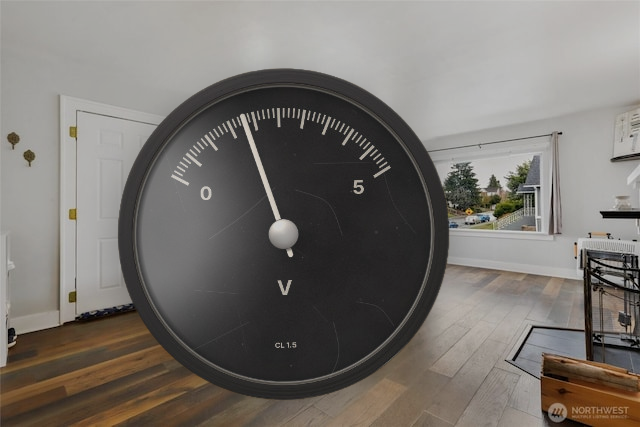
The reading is 1.8 V
